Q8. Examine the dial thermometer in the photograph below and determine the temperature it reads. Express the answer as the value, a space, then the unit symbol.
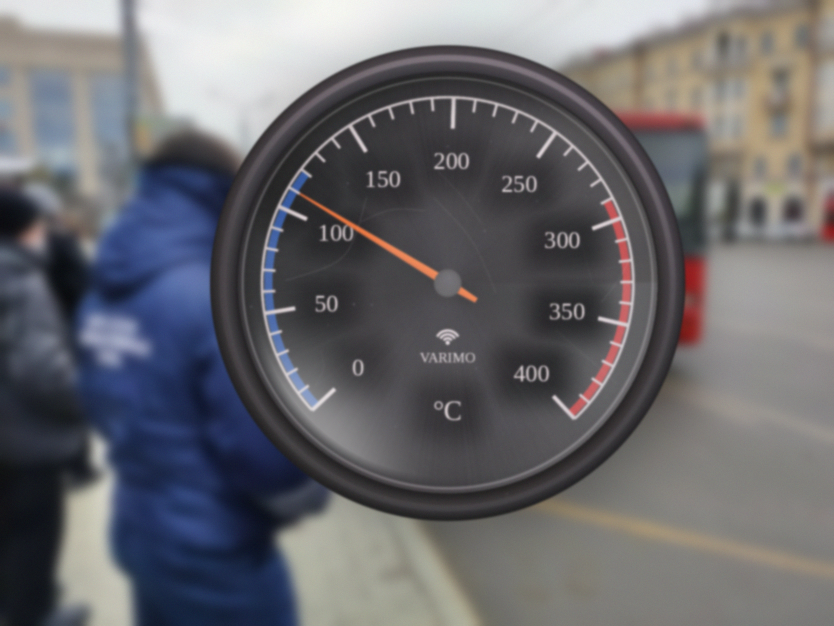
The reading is 110 °C
